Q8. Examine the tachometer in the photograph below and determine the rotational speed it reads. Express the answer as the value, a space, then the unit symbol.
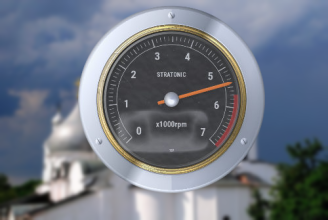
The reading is 5400 rpm
